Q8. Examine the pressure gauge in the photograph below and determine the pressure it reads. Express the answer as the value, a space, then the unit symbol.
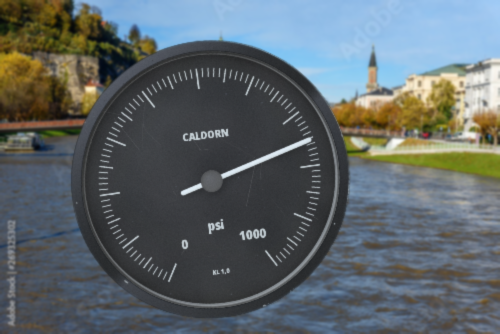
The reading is 750 psi
